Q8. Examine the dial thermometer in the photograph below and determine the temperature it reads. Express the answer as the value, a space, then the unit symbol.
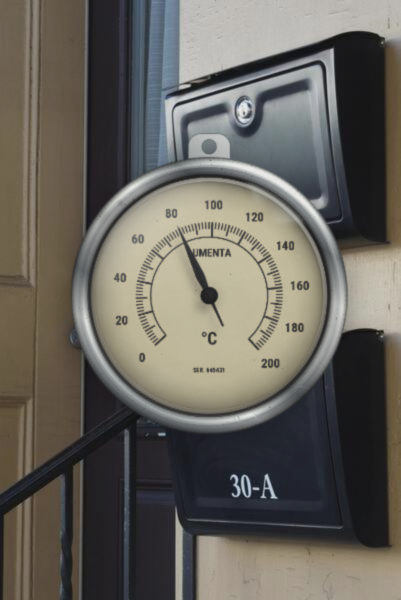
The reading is 80 °C
